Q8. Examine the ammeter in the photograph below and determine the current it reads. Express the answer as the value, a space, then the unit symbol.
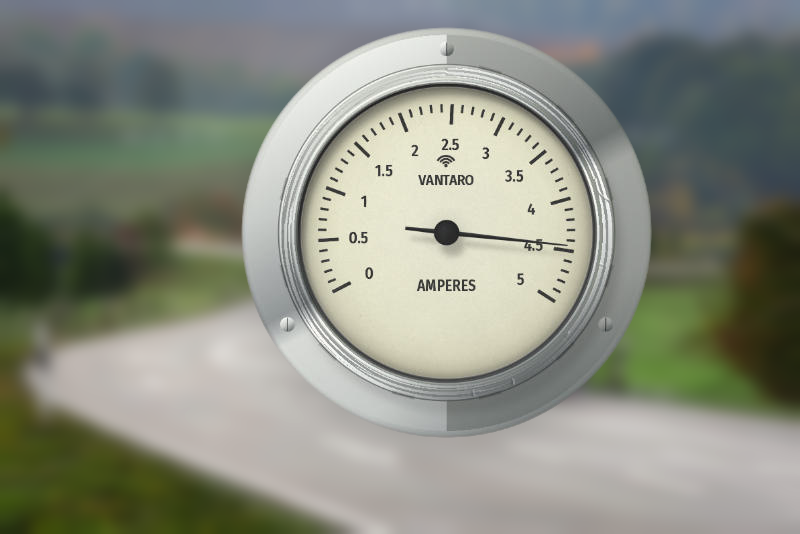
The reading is 4.45 A
